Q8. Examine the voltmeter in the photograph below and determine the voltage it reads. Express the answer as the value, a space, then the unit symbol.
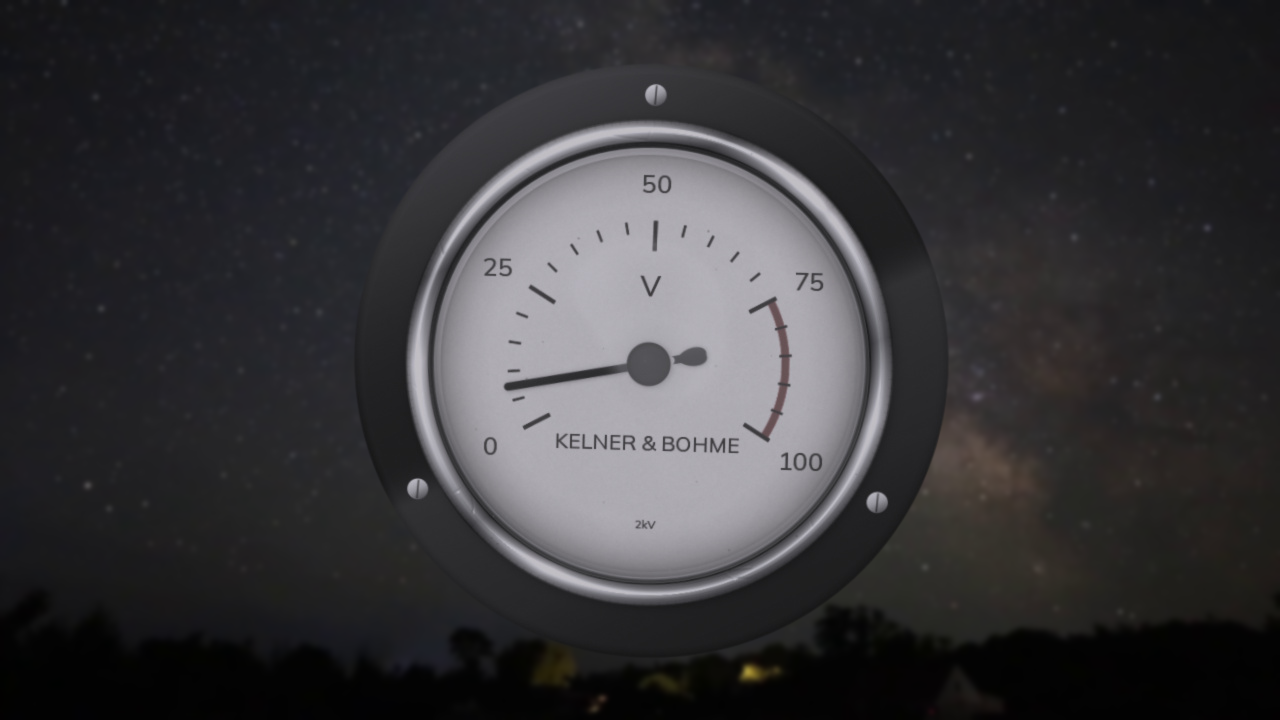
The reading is 7.5 V
